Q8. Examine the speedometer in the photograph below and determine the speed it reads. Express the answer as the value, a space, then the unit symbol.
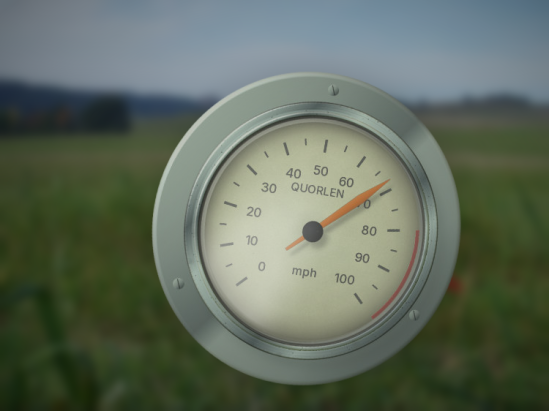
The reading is 67.5 mph
